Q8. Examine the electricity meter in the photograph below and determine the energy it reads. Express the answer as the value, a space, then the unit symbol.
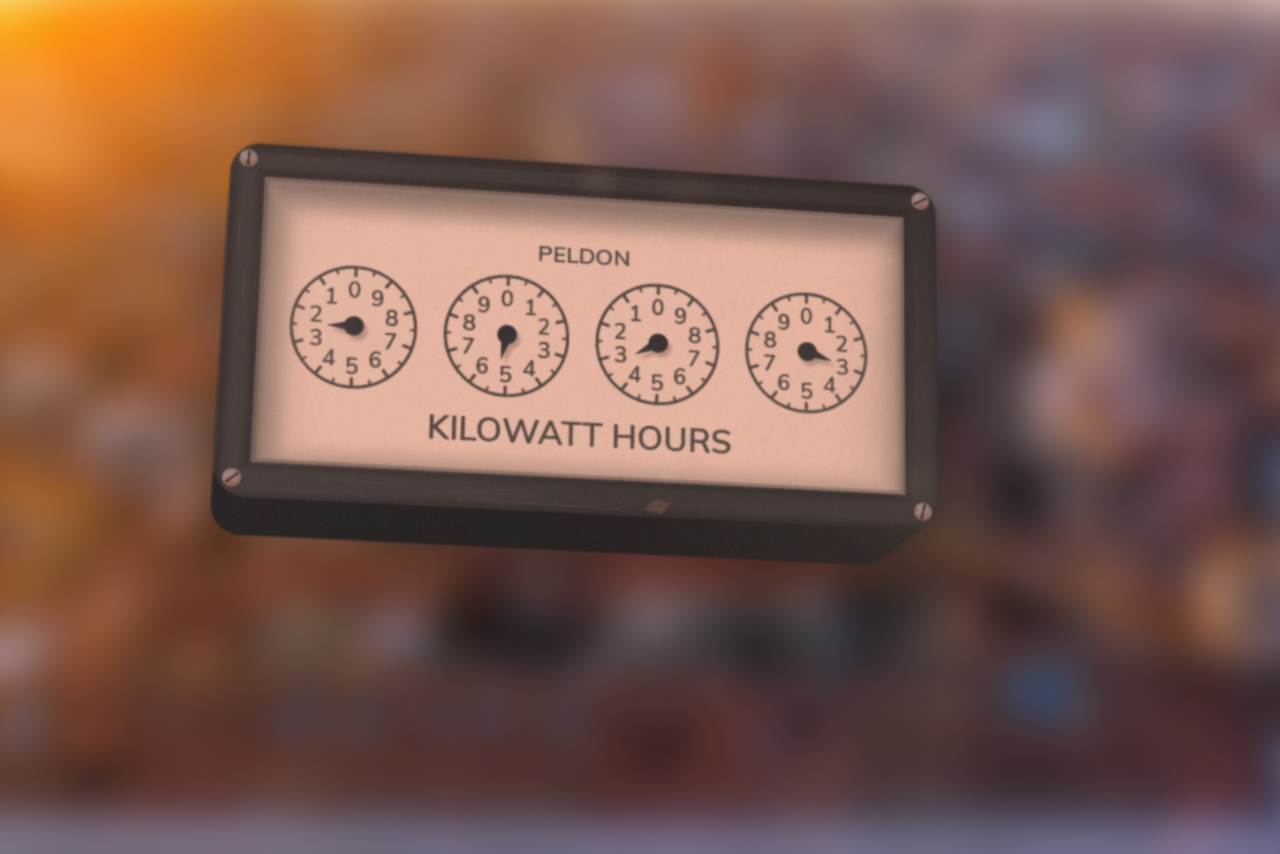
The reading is 2533 kWh
